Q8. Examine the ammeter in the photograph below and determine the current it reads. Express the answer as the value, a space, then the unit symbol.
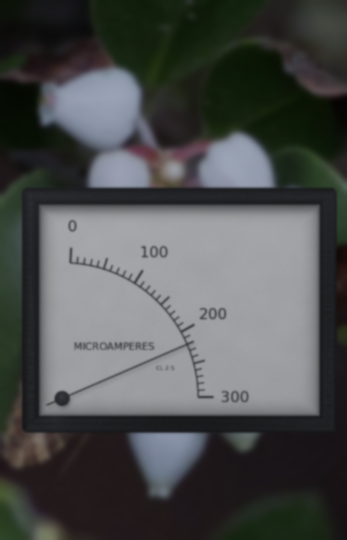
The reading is 220 µA
